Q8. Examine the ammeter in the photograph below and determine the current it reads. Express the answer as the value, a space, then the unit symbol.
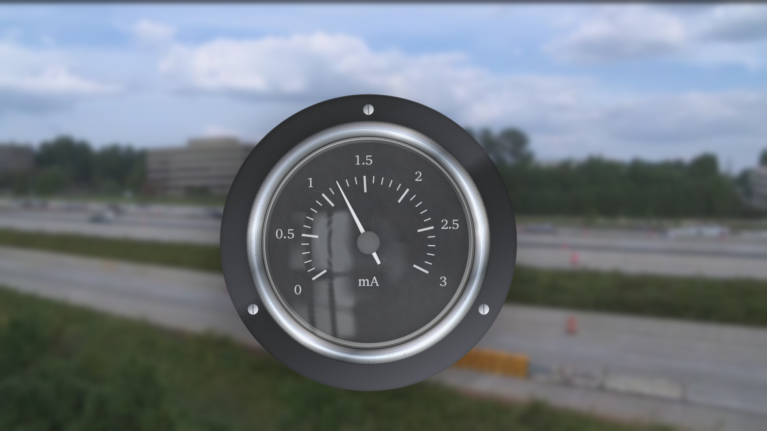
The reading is 1.2 mA
